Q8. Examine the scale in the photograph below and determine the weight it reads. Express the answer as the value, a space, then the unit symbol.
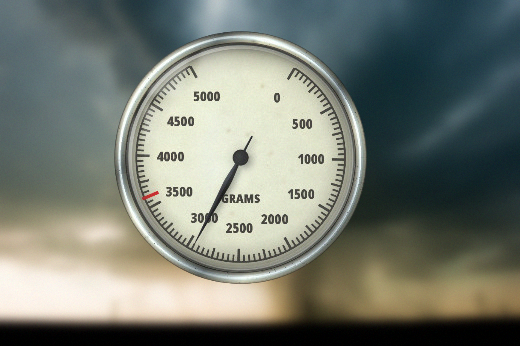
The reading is 2950 g
